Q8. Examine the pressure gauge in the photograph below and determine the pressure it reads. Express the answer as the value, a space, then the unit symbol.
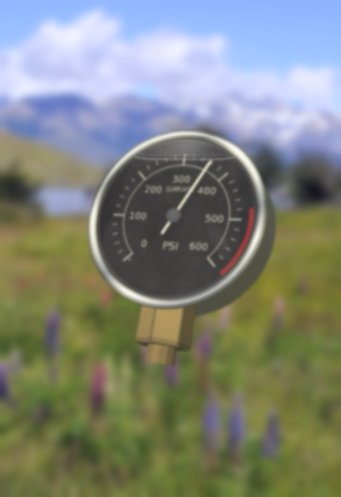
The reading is 360 psi
